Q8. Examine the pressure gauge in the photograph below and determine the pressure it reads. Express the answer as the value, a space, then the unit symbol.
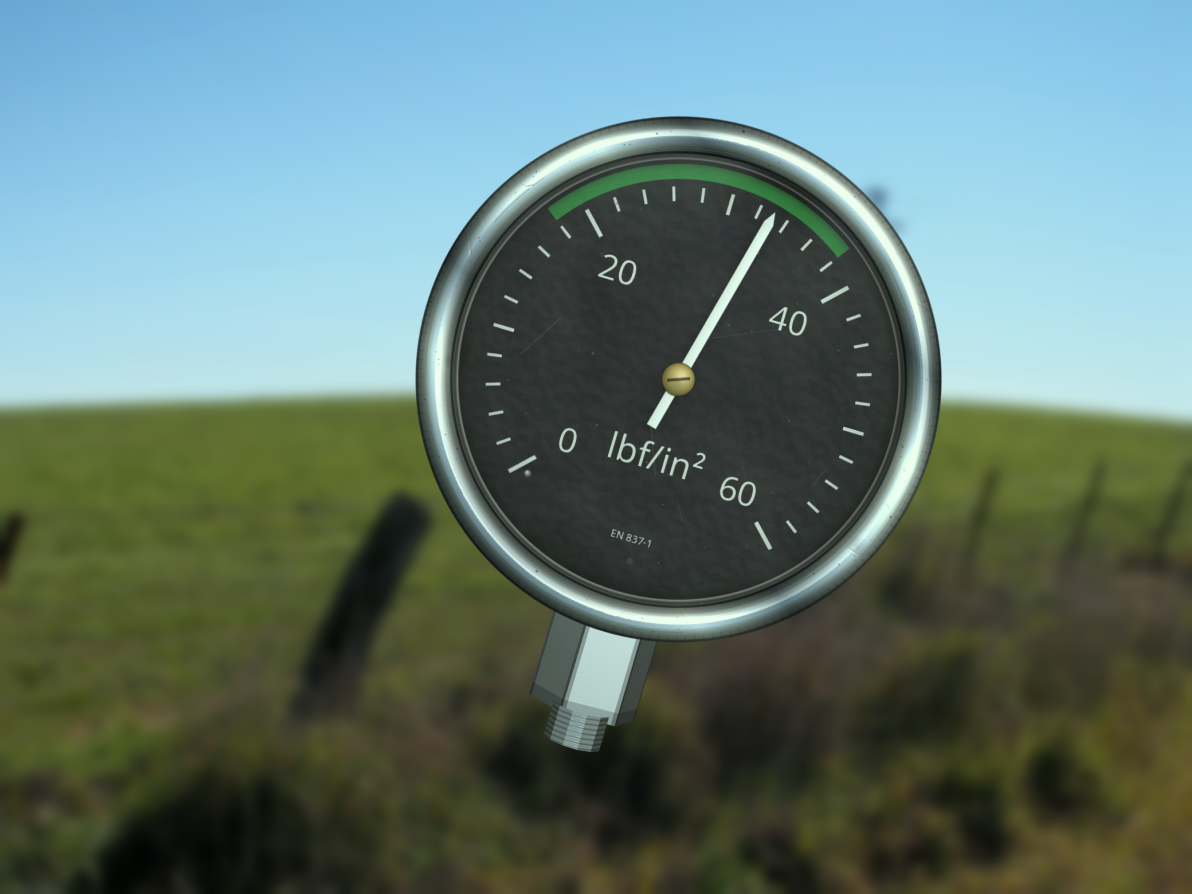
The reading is 33 psi
